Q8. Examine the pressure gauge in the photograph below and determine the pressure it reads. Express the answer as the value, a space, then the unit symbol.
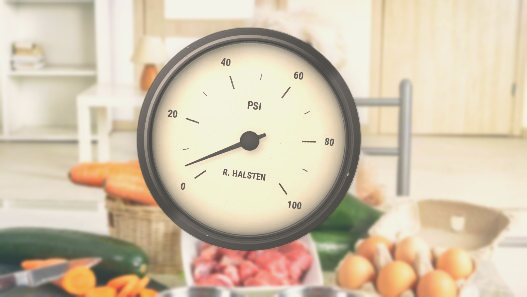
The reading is 5 psi
